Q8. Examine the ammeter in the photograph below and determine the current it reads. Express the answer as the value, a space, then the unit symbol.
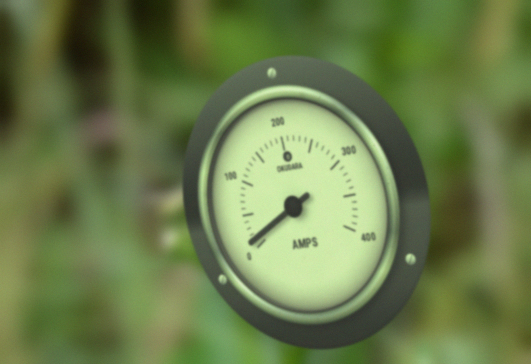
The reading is 10 A
